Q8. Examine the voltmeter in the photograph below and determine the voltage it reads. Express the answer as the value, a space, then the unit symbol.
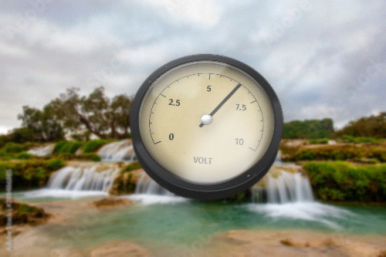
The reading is 6.5 V
